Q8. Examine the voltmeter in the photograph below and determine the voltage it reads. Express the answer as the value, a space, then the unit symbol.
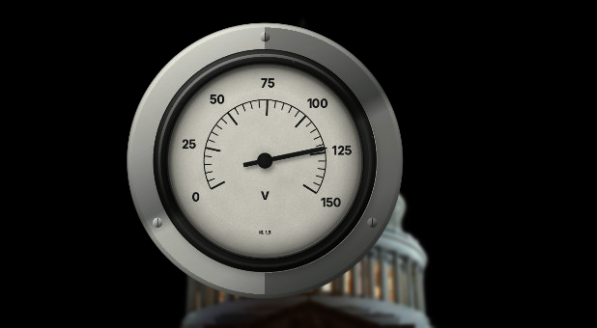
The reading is 122.5 V
